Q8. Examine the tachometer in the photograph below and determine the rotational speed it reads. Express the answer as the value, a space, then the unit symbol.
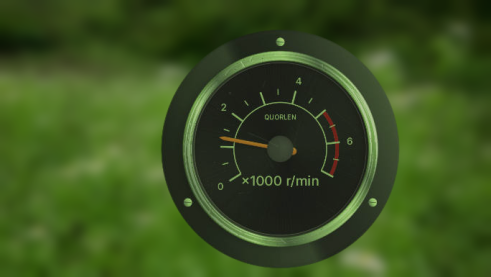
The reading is 1250 rpm
